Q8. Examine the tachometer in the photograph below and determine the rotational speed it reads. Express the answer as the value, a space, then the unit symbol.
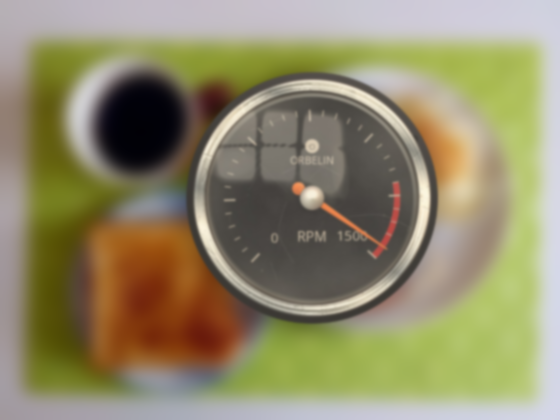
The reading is 1450 rpm
